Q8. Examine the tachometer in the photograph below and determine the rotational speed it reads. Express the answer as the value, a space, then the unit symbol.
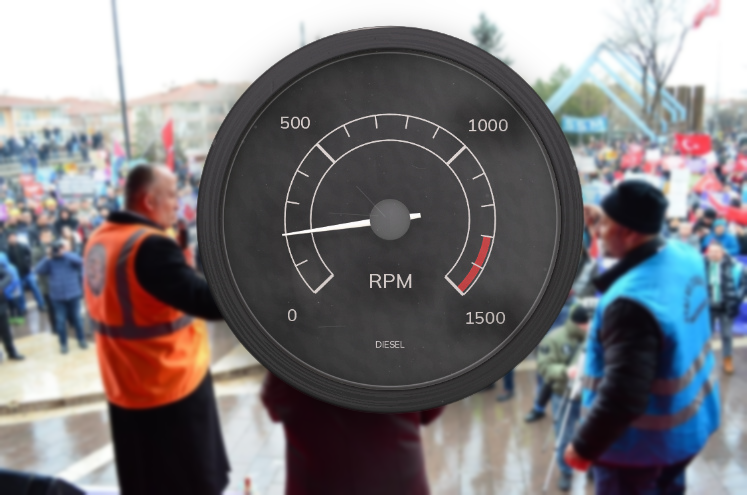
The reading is 200 rpm
